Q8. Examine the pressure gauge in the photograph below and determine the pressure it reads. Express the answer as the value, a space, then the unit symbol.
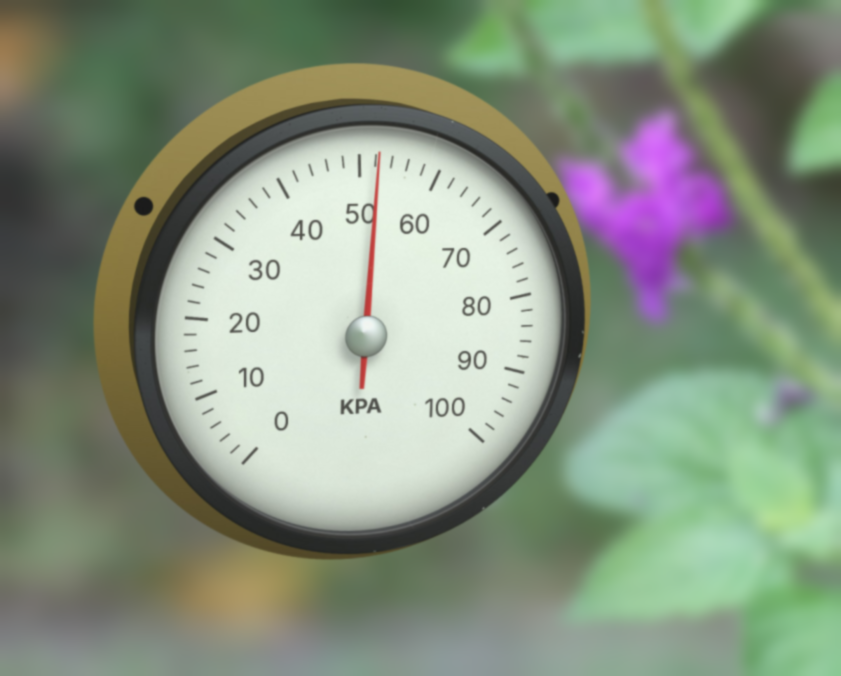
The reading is 52 kPa
